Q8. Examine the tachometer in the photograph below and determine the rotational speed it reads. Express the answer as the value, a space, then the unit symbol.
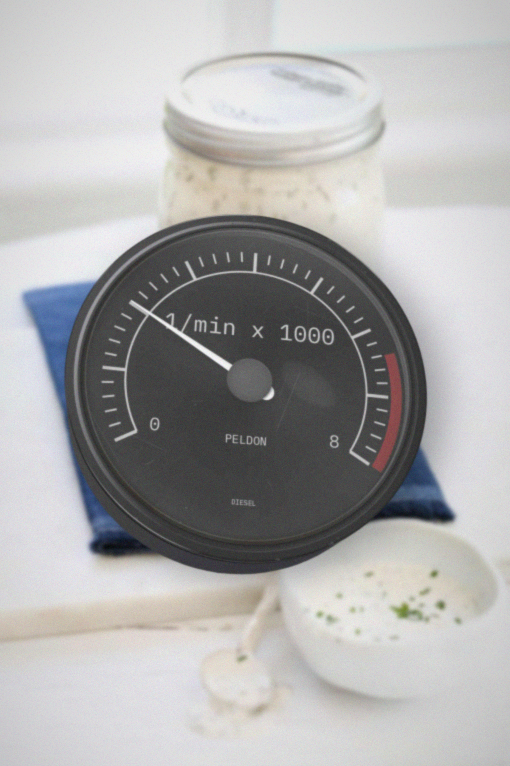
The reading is 2000 rpm
